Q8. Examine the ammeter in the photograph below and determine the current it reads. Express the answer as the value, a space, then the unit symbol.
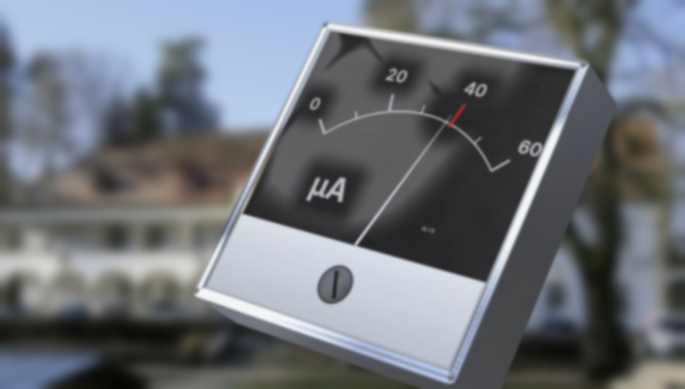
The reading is 40 µA
